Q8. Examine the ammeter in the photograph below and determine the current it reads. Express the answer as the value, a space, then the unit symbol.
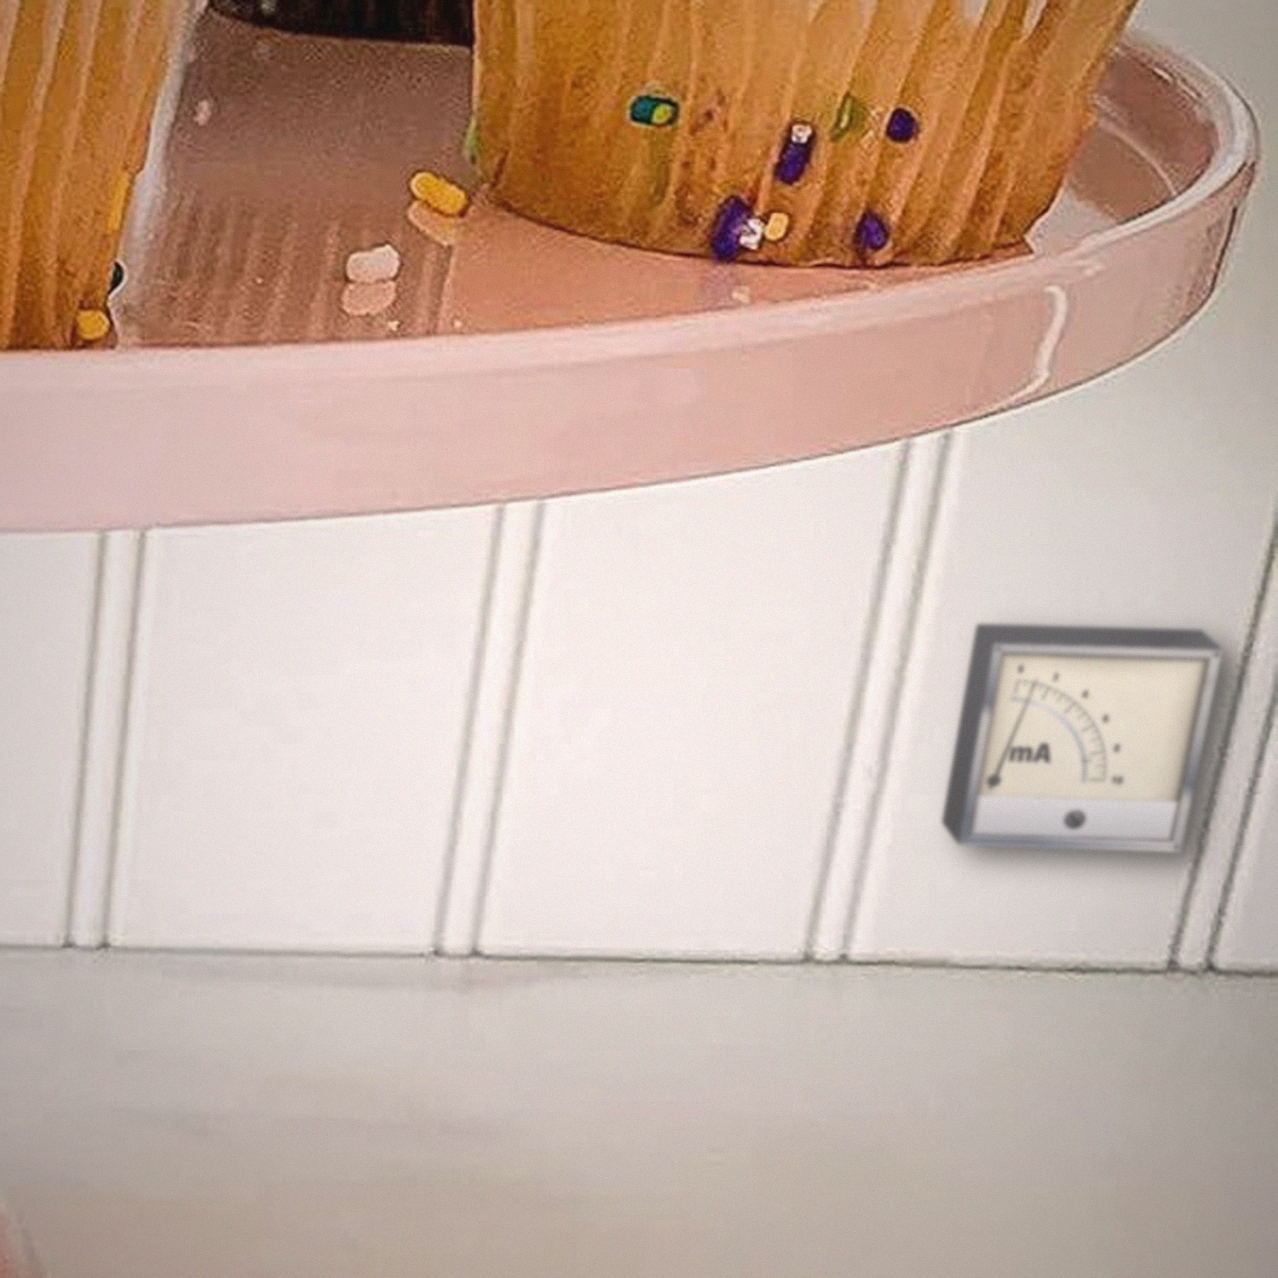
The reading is 1 mA
